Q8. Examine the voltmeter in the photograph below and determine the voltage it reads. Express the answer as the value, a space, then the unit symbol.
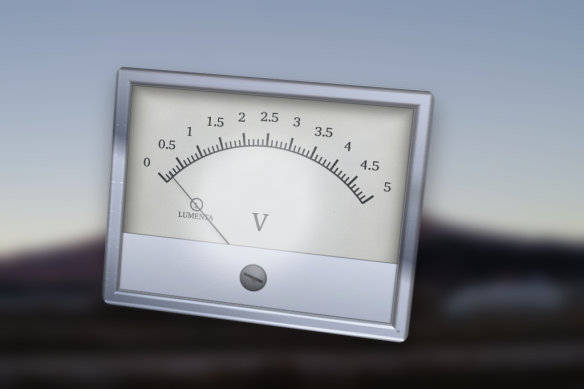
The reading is 0.2 V
